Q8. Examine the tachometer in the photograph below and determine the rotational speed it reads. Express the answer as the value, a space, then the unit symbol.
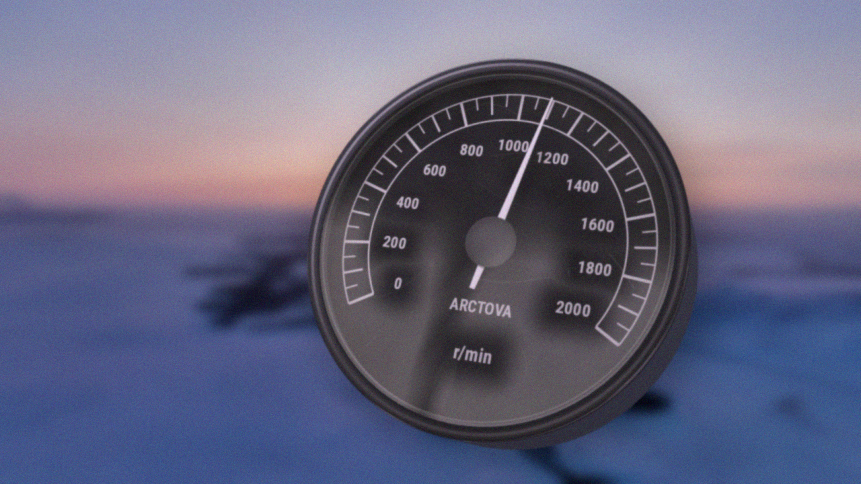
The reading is 1100 rpm
